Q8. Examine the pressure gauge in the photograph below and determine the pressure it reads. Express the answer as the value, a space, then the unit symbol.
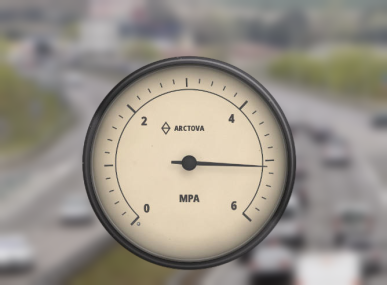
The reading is 5.1 MPa
